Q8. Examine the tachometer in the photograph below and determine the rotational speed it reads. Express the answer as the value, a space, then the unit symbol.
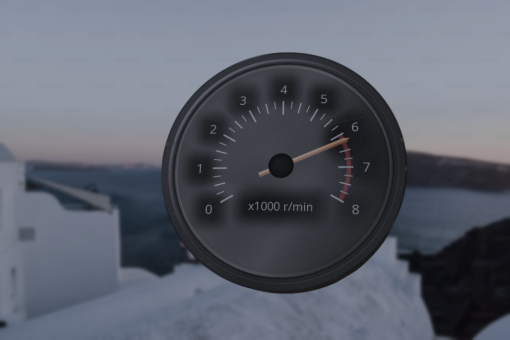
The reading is 6250 rpm
